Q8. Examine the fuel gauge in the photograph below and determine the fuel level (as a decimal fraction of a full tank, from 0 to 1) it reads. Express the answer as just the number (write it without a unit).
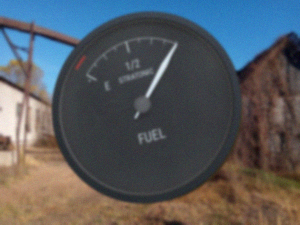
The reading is 1
